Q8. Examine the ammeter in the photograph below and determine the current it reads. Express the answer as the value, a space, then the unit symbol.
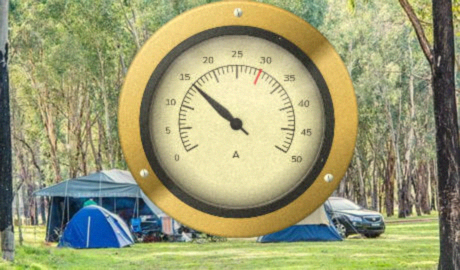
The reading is 15 A
